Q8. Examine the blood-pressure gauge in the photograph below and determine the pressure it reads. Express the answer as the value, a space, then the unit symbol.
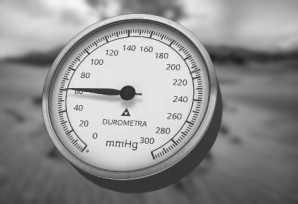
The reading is 60 mmHg
